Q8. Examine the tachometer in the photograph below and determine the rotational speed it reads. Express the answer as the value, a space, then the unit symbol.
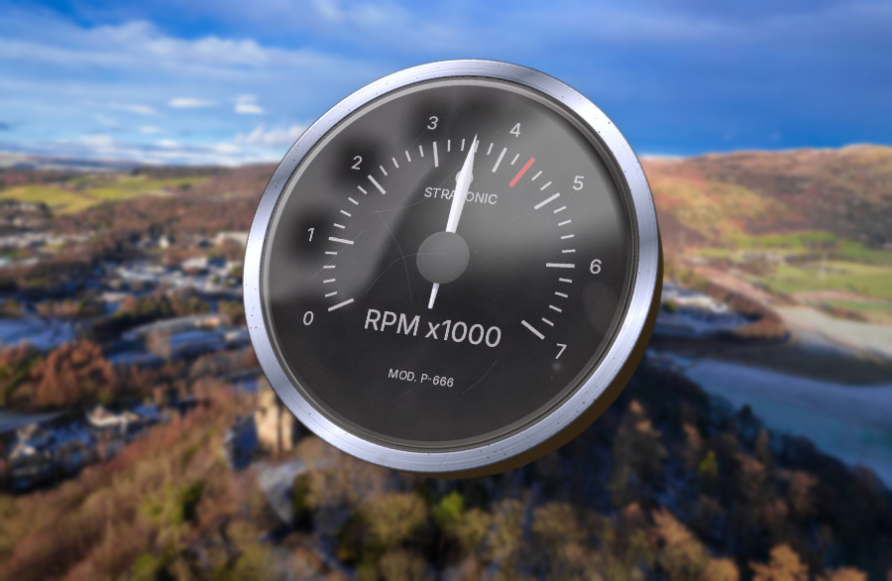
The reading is 3600 rpm
